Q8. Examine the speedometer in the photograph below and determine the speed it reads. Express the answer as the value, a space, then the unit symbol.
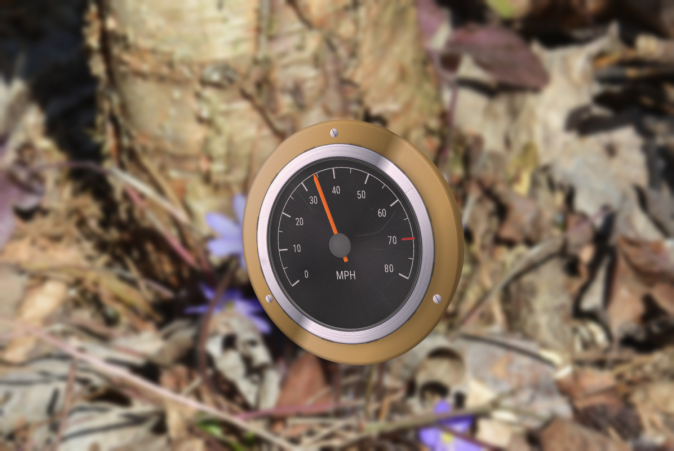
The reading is 35 mph
